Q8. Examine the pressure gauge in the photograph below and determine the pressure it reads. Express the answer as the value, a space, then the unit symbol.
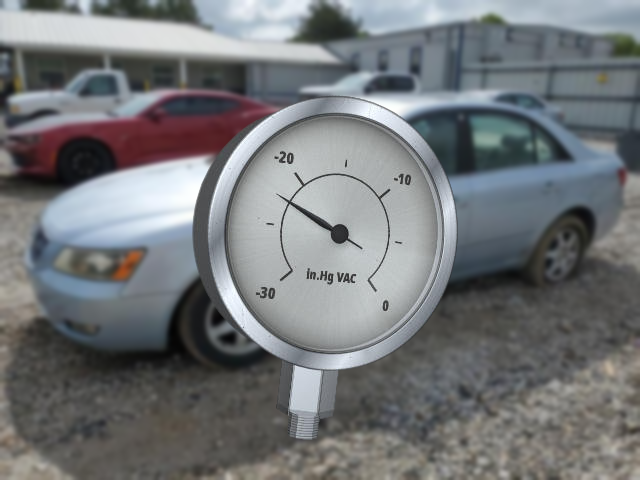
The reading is -22.5 inHg
